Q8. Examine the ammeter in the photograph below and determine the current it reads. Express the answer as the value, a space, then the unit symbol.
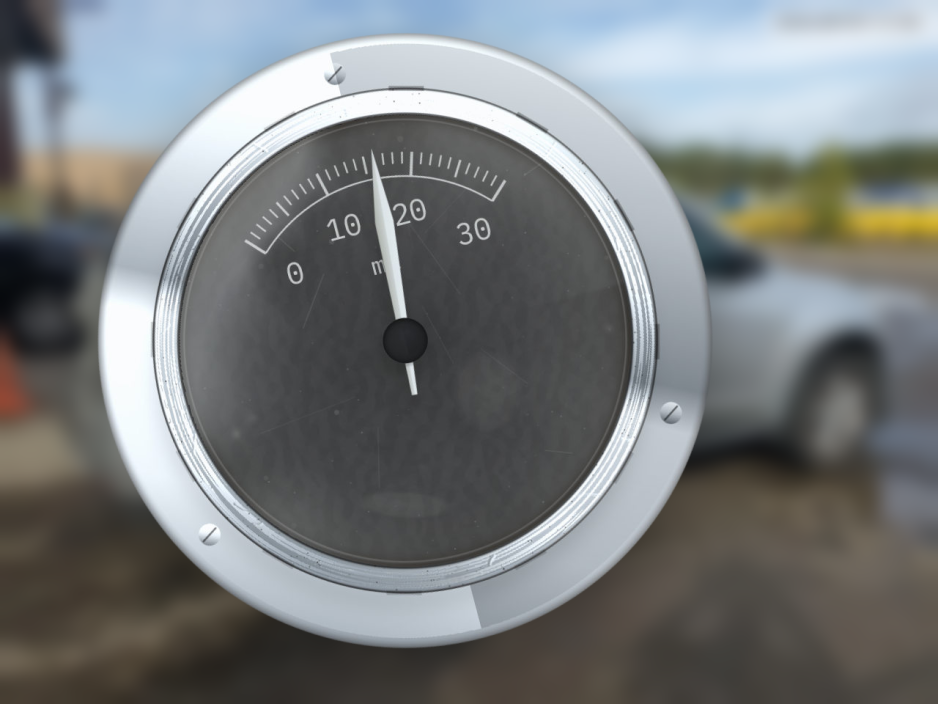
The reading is 16 mA
